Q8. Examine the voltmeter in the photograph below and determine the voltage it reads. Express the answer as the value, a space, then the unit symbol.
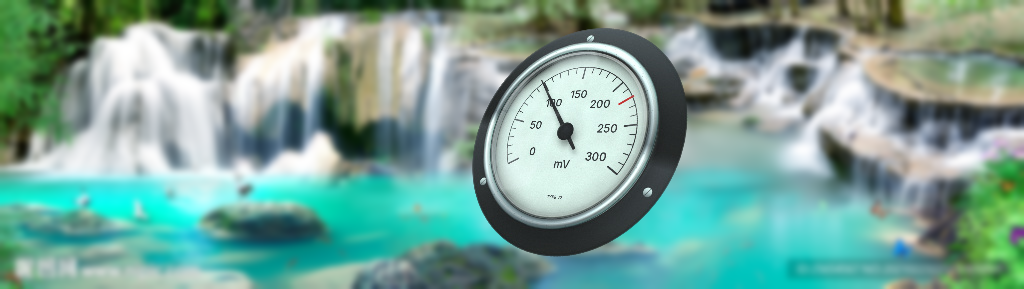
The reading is 100 mV
